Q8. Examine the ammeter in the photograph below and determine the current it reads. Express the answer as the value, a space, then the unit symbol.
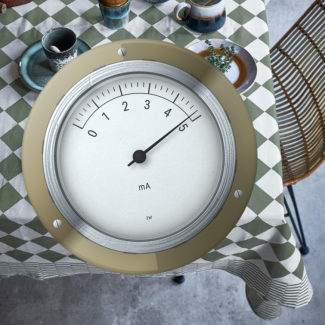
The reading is 4.8 mA
